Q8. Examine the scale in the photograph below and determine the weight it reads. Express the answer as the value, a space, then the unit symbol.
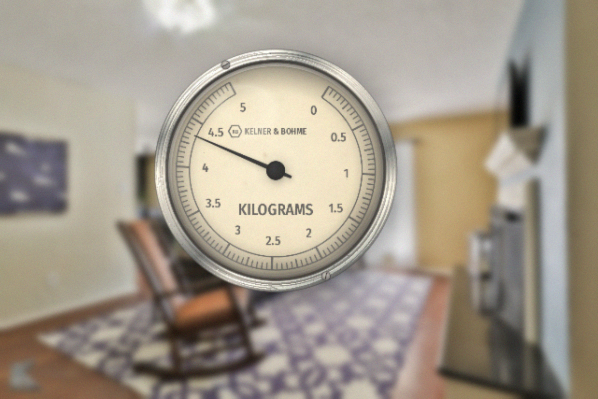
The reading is 4.35 kg
